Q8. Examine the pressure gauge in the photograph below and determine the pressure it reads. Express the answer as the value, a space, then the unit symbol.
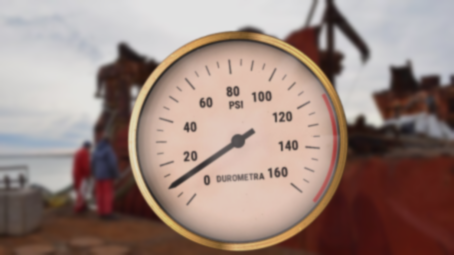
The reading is 10 psi
